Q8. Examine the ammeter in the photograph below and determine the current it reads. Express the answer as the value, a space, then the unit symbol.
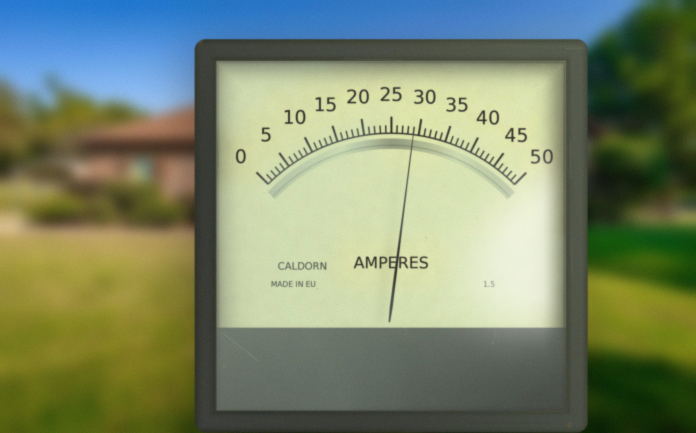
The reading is 29 A
